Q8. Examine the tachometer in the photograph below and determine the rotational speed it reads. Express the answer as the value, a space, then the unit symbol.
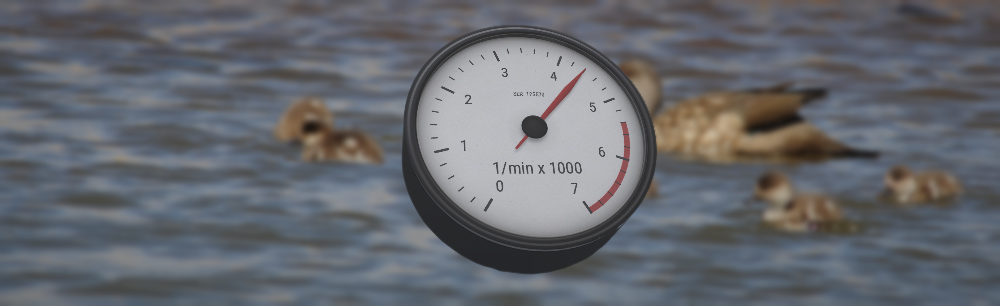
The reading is 4400 rpm
